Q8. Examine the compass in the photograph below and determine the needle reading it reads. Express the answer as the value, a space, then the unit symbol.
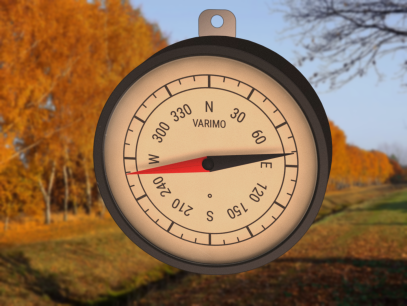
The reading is 260 °
